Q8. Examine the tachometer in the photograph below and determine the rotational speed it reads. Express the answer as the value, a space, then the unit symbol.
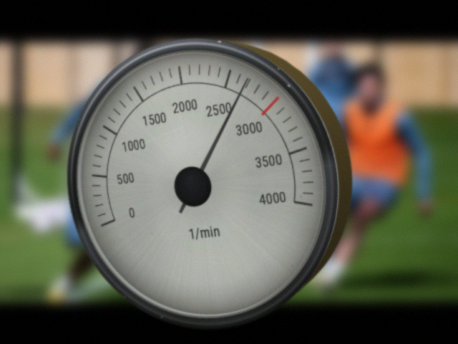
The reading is 2700 rpm
